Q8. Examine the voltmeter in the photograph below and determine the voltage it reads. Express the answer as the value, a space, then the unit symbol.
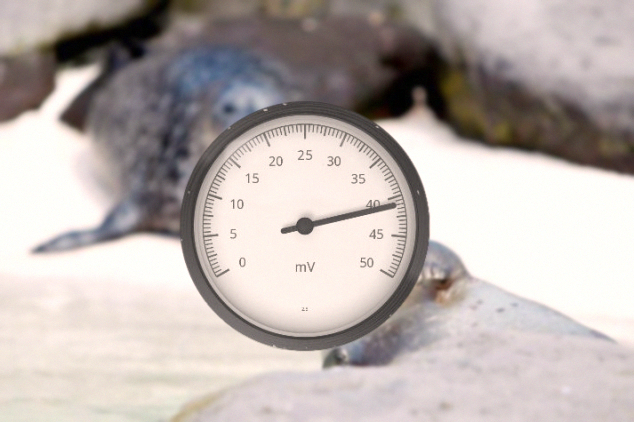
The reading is 41 mV
